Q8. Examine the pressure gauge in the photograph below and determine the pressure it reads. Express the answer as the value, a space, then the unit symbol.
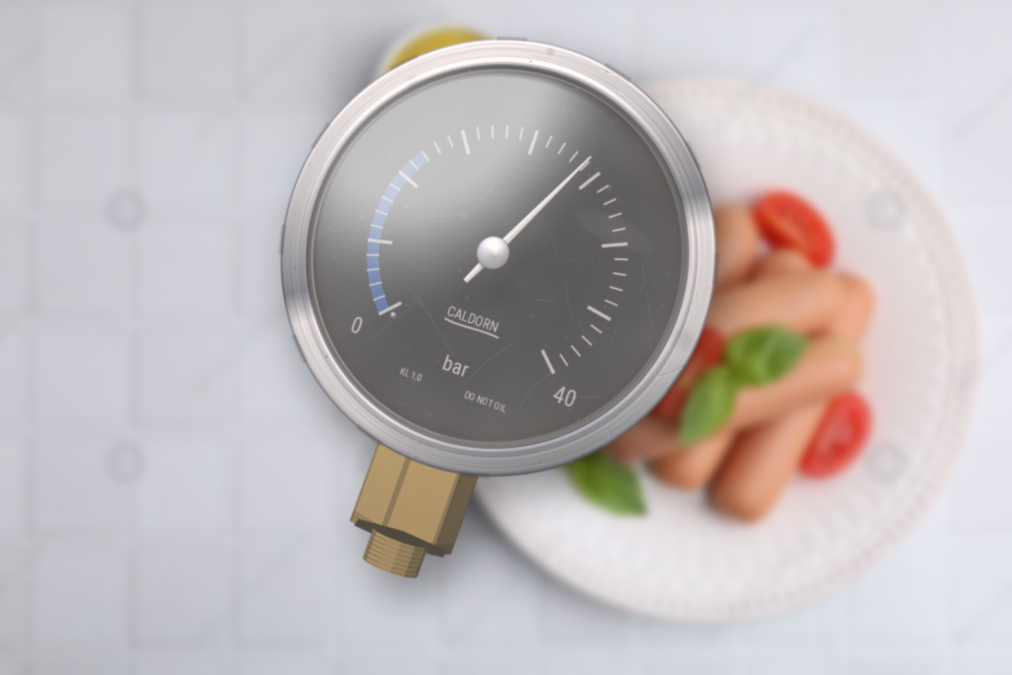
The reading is 24 bar
